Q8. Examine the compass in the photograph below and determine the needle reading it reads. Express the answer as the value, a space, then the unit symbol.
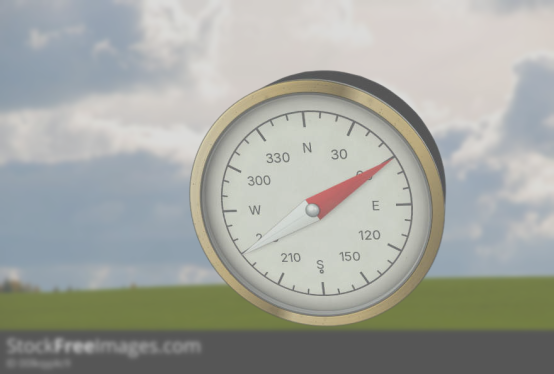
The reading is 60 °
